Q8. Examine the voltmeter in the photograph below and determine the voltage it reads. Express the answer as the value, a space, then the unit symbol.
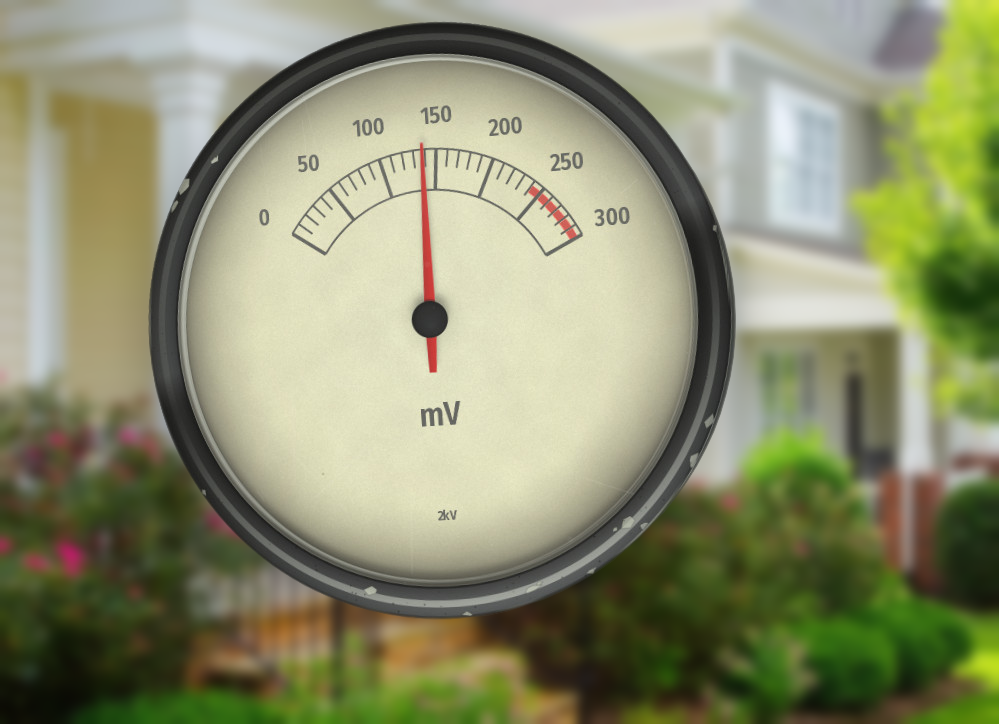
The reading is 140 mV
